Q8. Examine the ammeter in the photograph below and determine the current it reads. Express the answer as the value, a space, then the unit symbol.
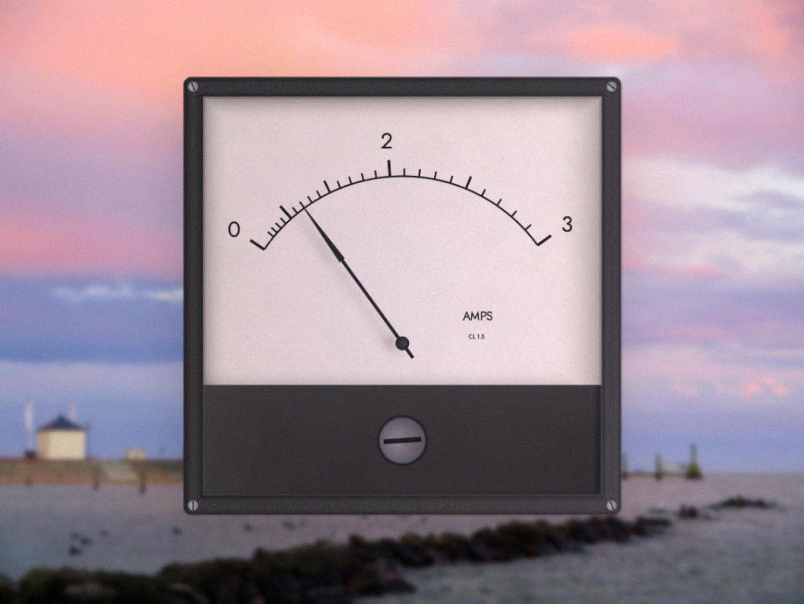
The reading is 1.2 A
